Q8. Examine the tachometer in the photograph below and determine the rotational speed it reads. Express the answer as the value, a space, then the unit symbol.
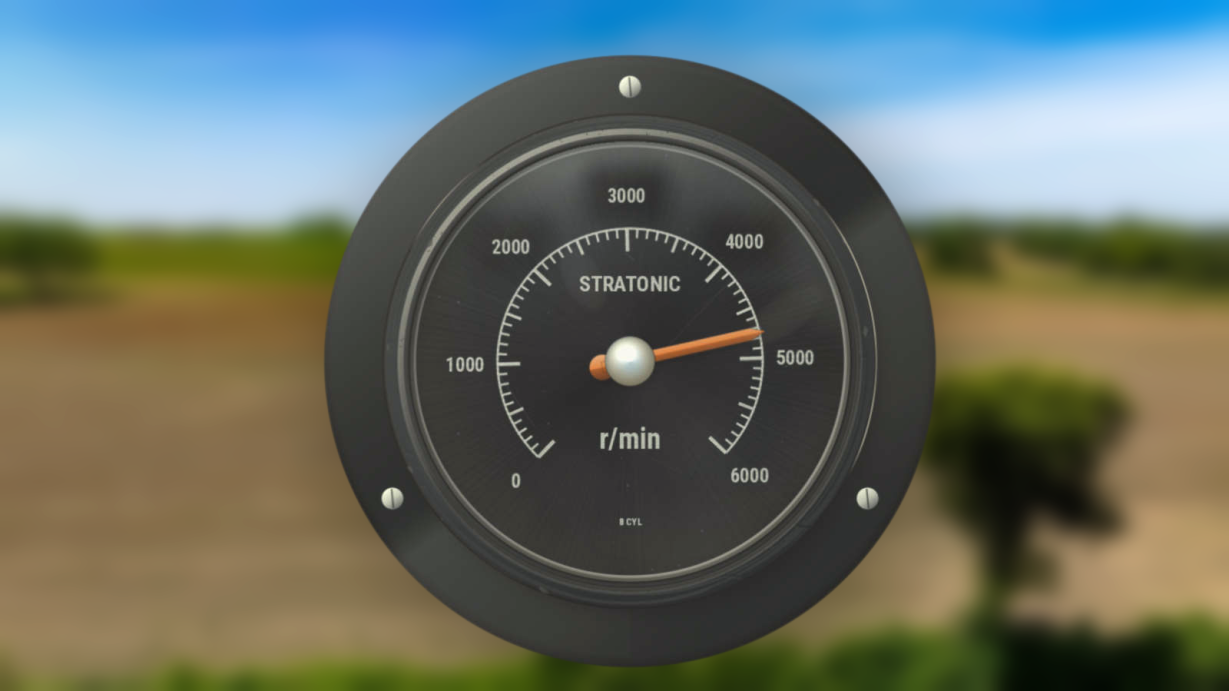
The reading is 4750 rpm
